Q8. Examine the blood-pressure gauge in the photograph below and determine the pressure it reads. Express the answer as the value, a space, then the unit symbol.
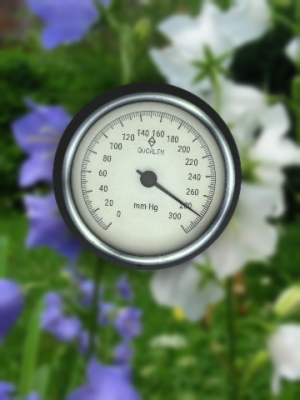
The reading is 280 mmHg
